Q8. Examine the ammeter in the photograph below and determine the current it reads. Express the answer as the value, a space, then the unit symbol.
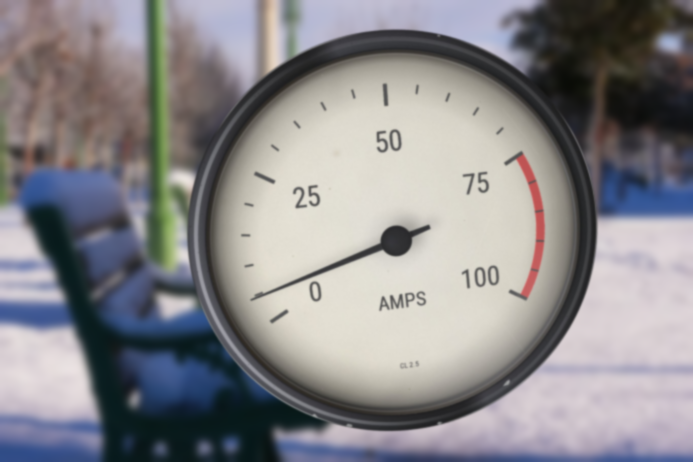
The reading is 5 A
